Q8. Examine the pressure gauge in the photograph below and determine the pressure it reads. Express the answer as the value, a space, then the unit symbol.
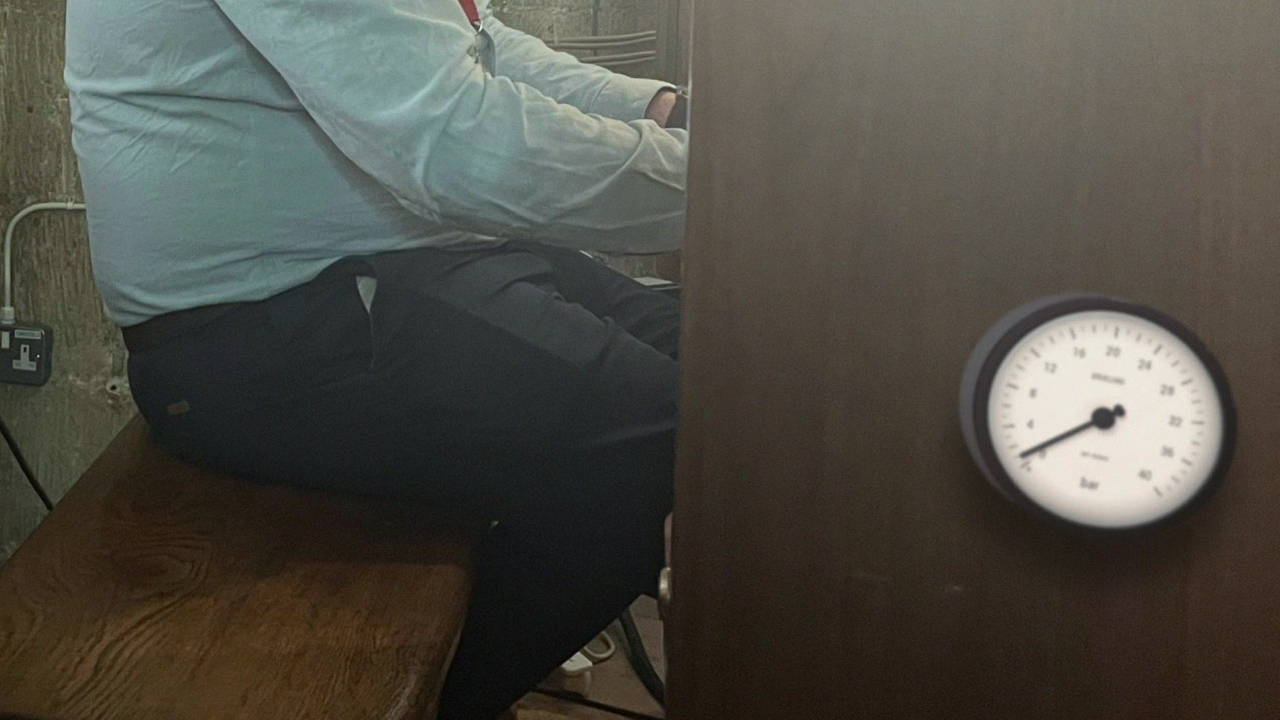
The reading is 1 bar
